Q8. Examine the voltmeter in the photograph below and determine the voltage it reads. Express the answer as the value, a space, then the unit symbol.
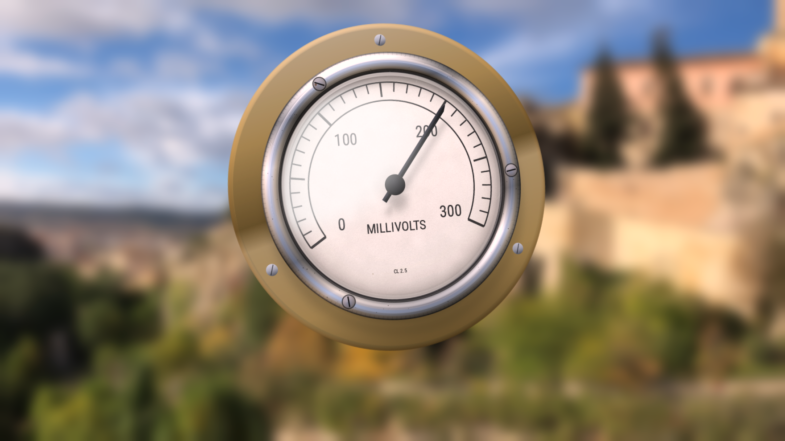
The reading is 200 mV
